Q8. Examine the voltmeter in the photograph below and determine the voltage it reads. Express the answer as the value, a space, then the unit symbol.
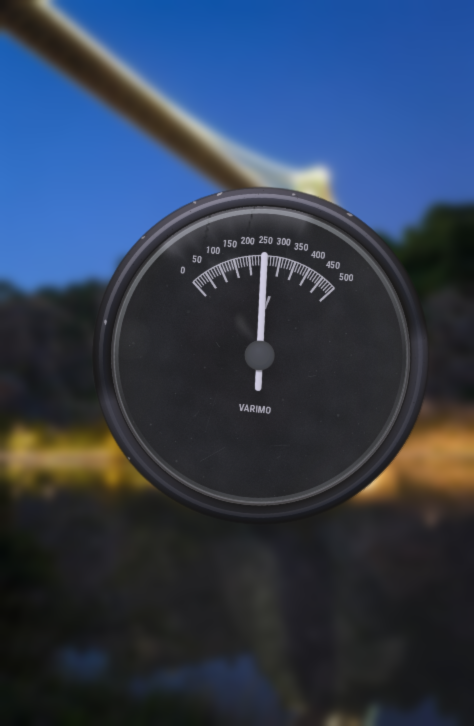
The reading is 250 V
